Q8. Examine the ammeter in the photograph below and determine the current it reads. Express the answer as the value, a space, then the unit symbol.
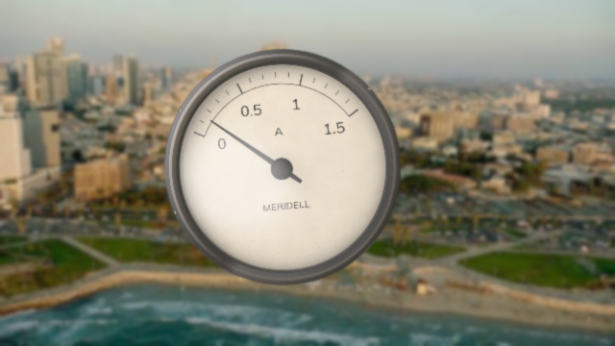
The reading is 0.15 A
